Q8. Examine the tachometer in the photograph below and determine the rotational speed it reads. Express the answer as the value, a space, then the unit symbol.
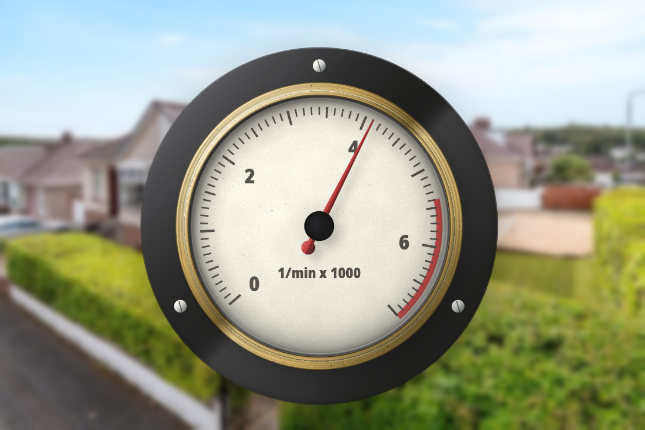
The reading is 4100 rpm
